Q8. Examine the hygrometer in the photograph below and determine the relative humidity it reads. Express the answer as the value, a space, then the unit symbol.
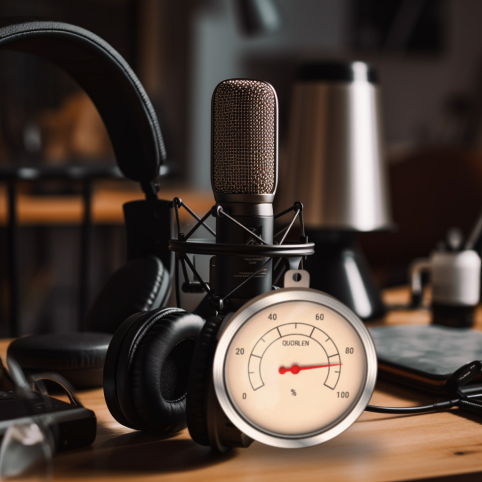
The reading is 85 %
